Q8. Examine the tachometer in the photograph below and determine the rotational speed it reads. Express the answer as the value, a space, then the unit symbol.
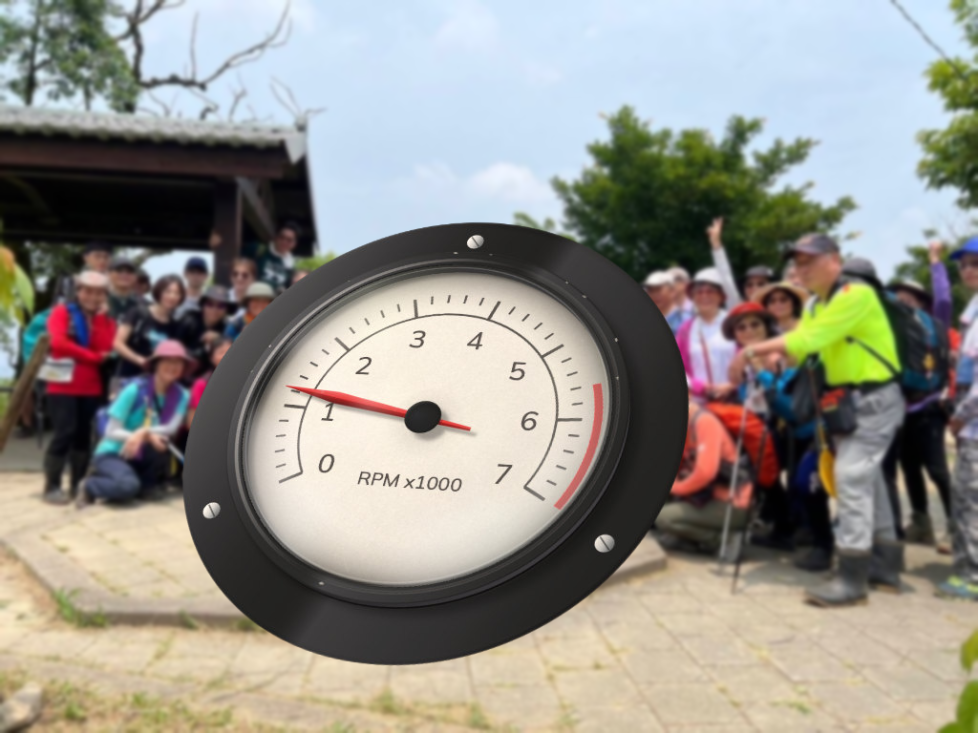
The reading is 1200 rpm
